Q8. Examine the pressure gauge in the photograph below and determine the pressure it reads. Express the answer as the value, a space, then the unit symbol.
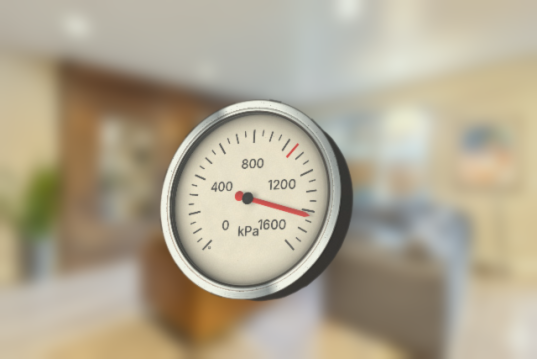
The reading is 1425 kPa
